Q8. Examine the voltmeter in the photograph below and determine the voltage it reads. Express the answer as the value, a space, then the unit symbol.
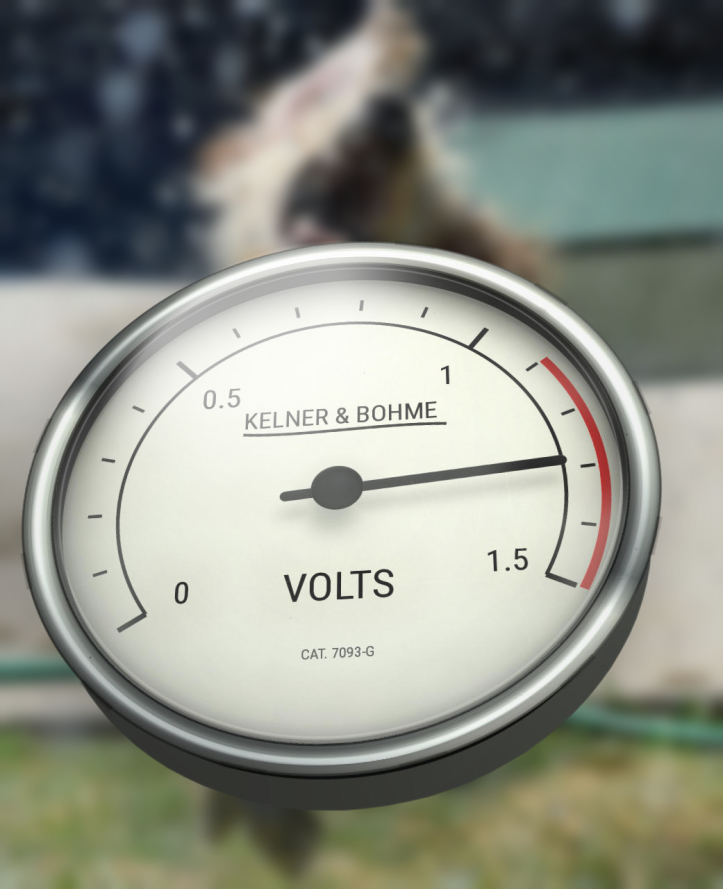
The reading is 1.3 V
